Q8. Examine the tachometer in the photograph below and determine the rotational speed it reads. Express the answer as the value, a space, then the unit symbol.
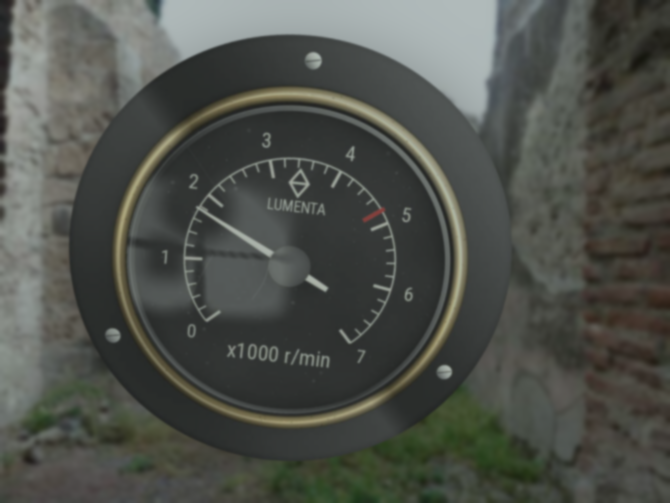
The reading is 1800 rpm
